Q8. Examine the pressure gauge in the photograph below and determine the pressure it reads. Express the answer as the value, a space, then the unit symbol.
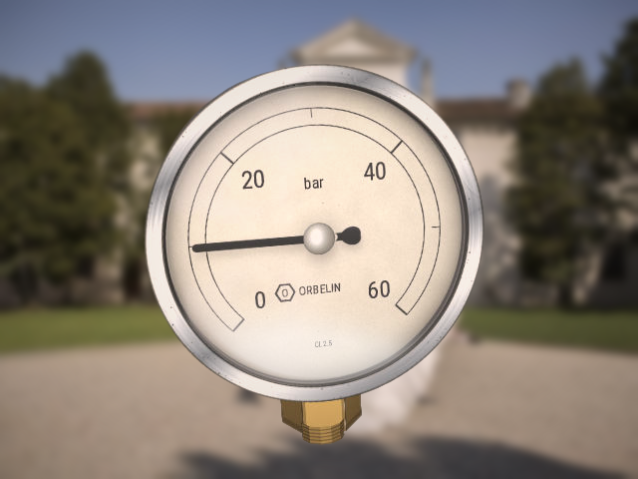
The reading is 10 bar
